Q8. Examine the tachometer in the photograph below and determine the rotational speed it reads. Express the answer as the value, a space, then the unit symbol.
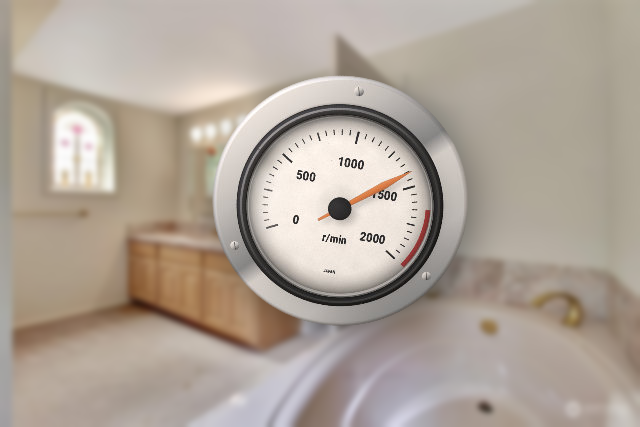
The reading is 1400 rpm
